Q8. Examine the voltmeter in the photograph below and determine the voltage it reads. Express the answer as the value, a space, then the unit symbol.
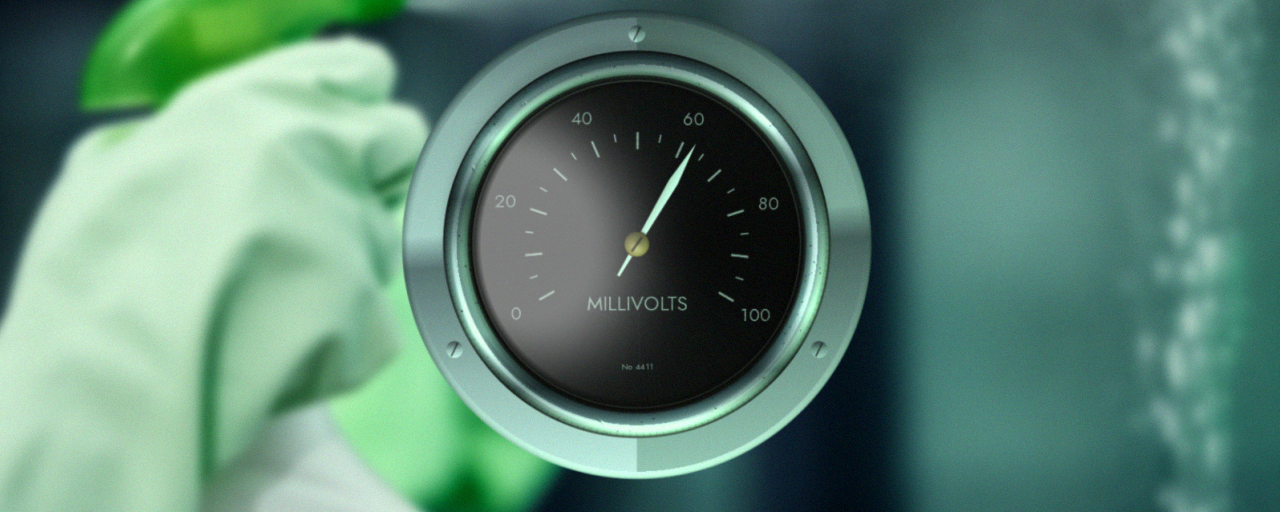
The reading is 62.5 mV
